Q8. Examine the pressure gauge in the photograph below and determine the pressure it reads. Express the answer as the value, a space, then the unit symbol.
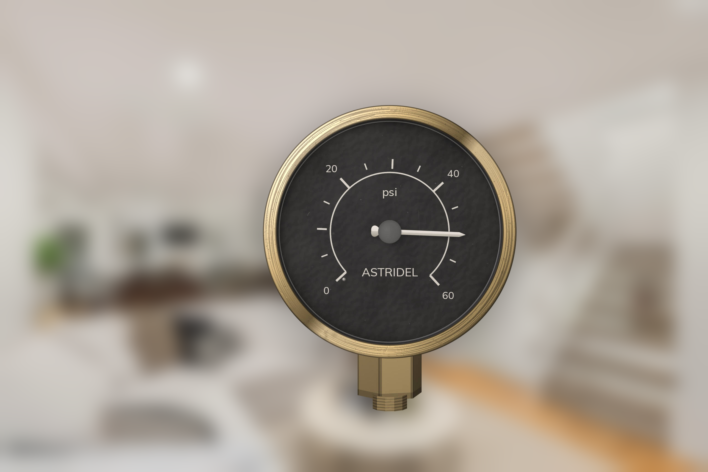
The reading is 50 psi
